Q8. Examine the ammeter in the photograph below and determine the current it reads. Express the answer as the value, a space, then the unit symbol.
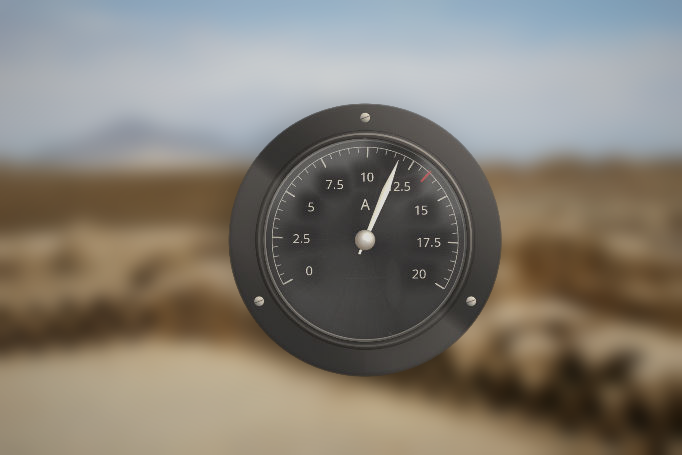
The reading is 11.75 A
